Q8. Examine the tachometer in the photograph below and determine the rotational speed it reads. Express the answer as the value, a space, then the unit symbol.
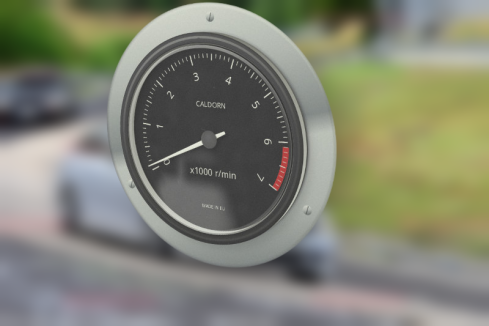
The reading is 100 rpm
